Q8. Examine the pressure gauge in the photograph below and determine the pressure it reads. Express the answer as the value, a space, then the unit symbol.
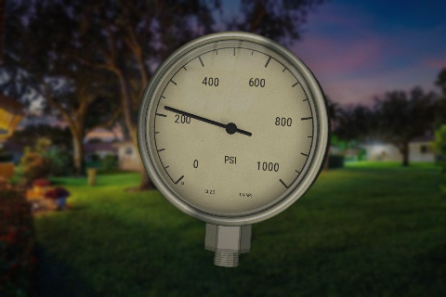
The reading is 225 psi
